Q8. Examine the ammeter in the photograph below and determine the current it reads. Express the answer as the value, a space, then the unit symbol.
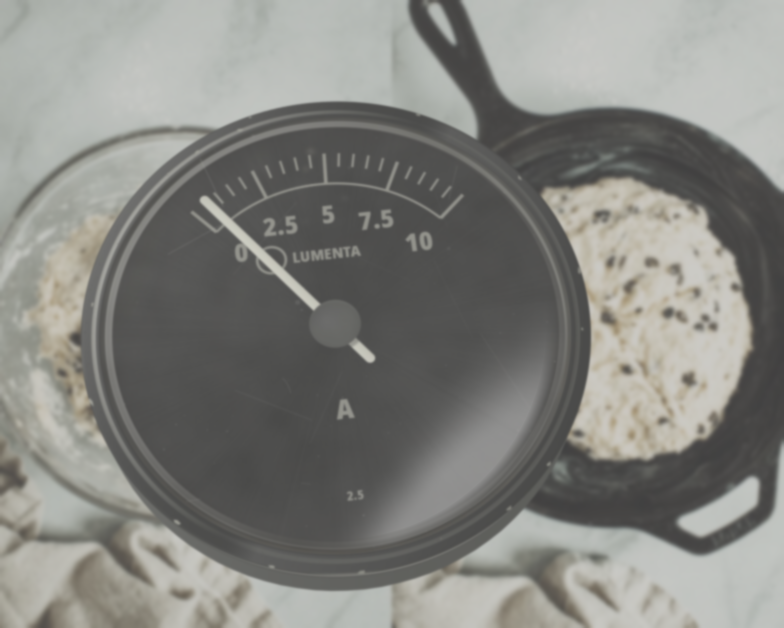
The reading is 0.5 A
